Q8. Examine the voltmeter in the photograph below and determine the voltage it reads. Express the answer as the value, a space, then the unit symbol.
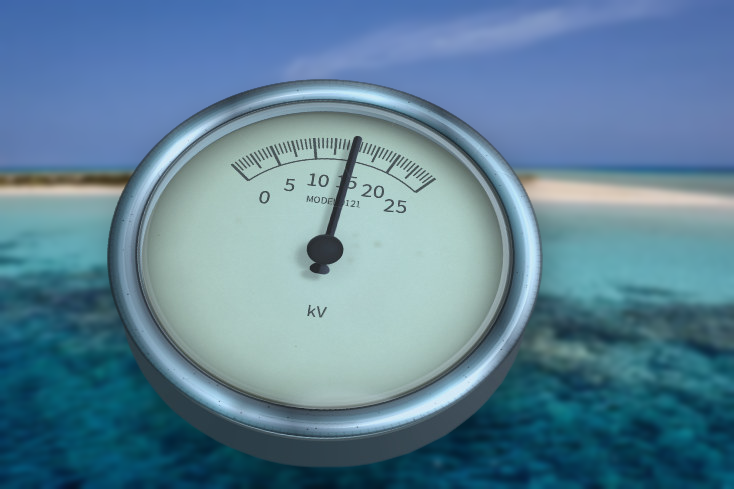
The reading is 15 kV
